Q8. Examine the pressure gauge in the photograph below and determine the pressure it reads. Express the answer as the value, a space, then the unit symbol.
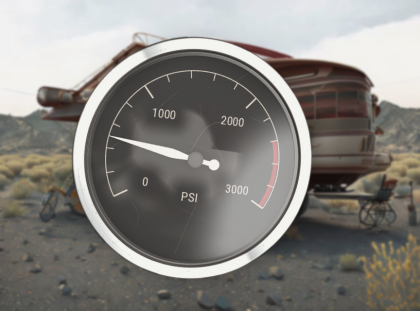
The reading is 500 psi
